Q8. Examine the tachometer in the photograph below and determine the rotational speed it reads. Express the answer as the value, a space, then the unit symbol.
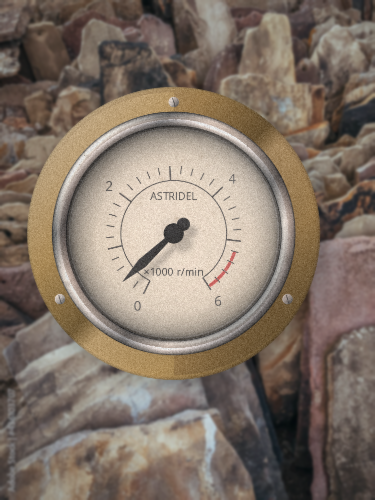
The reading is 400 rpm
